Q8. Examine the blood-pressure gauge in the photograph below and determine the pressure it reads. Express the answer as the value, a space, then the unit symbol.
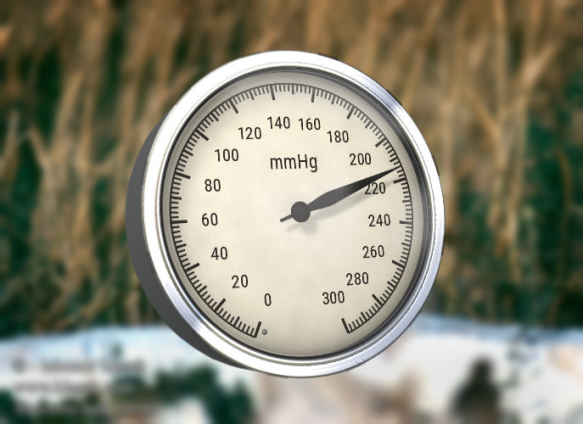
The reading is 214 mmHg
